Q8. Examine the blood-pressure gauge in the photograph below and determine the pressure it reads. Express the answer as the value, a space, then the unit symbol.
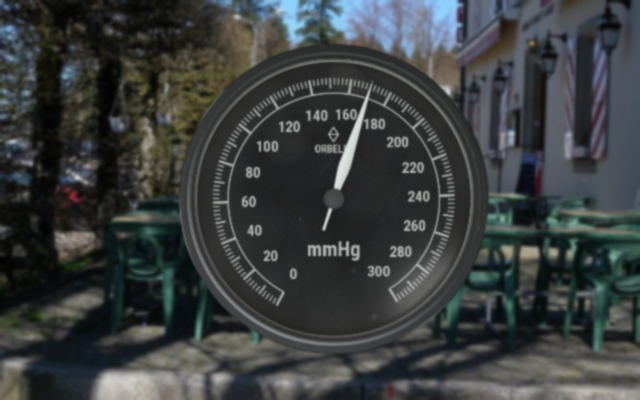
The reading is 170 mmHg
